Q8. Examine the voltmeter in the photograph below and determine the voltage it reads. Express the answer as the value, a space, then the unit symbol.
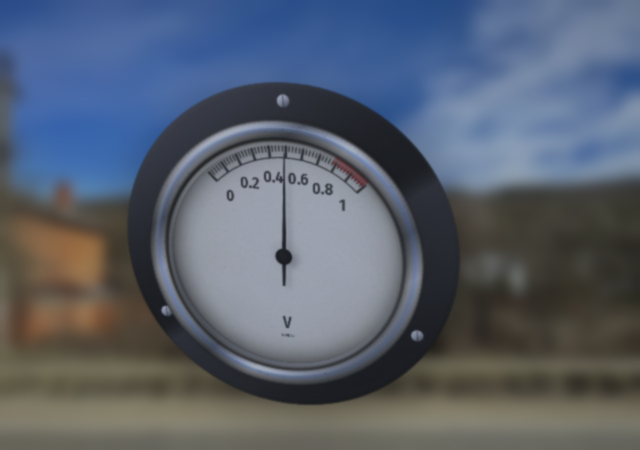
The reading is 0.5 V
